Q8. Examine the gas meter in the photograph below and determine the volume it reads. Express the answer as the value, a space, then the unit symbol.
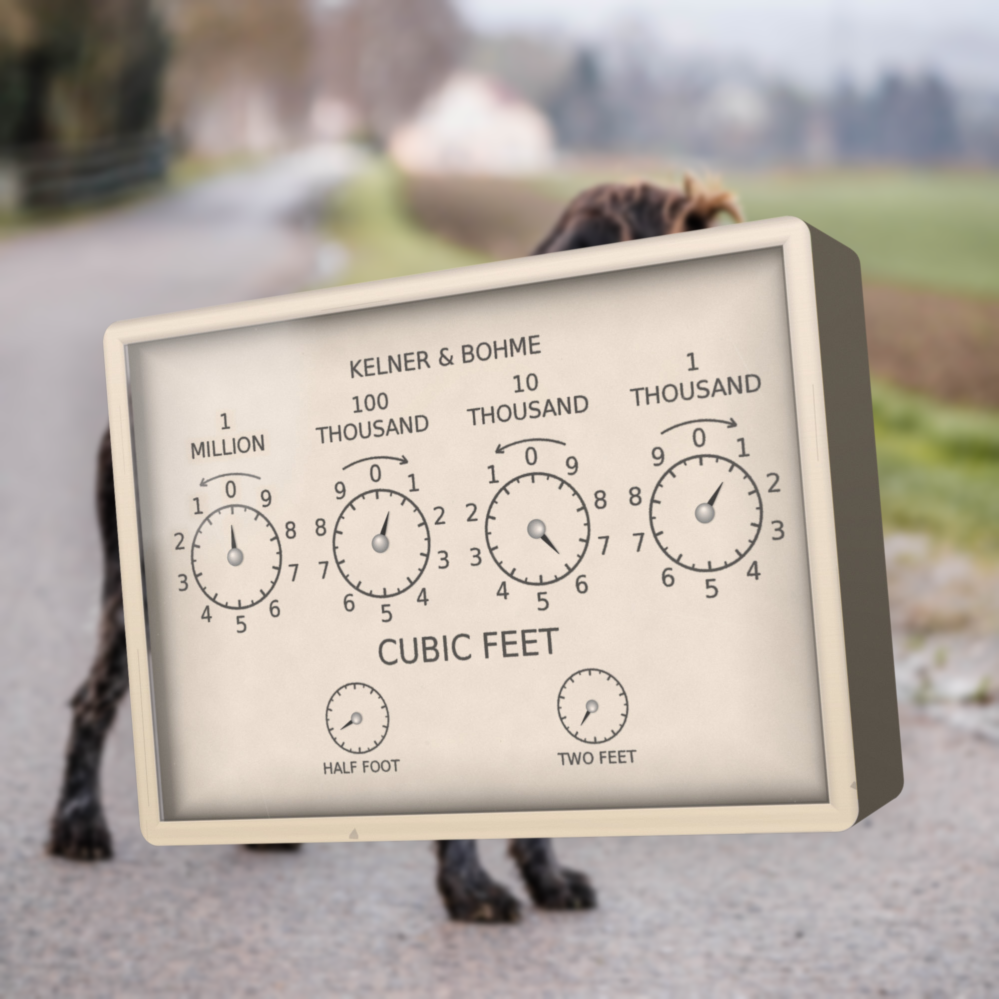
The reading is 6100 ft³
